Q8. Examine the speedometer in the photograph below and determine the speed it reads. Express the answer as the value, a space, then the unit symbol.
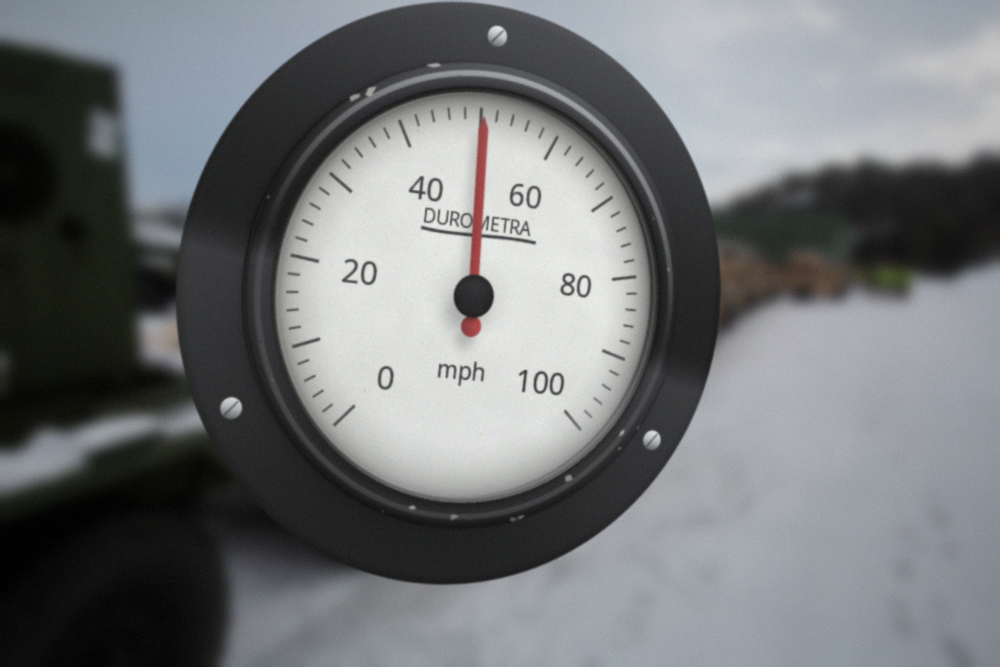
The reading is 50 mph
